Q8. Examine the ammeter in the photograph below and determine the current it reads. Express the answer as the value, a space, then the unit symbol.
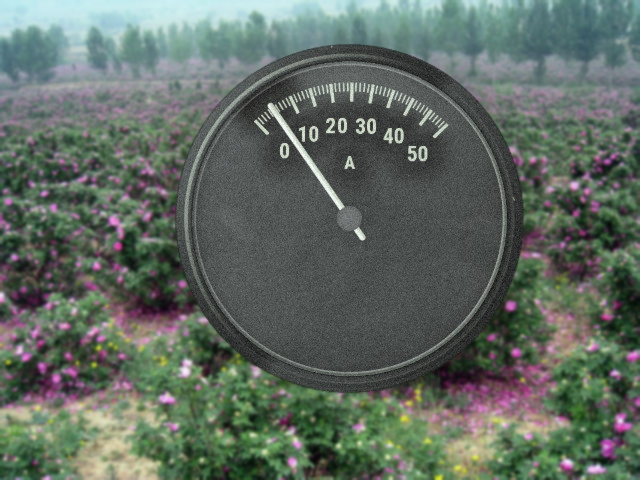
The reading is 5 A
